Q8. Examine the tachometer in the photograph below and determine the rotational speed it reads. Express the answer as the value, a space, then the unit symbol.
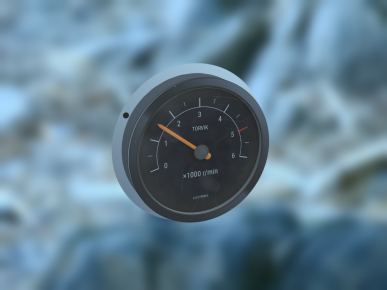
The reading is 1500 rpm
